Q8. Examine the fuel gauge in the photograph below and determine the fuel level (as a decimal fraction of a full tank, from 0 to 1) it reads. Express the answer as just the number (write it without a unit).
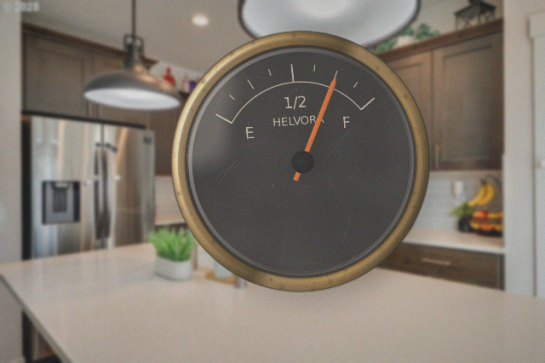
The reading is 0.75
